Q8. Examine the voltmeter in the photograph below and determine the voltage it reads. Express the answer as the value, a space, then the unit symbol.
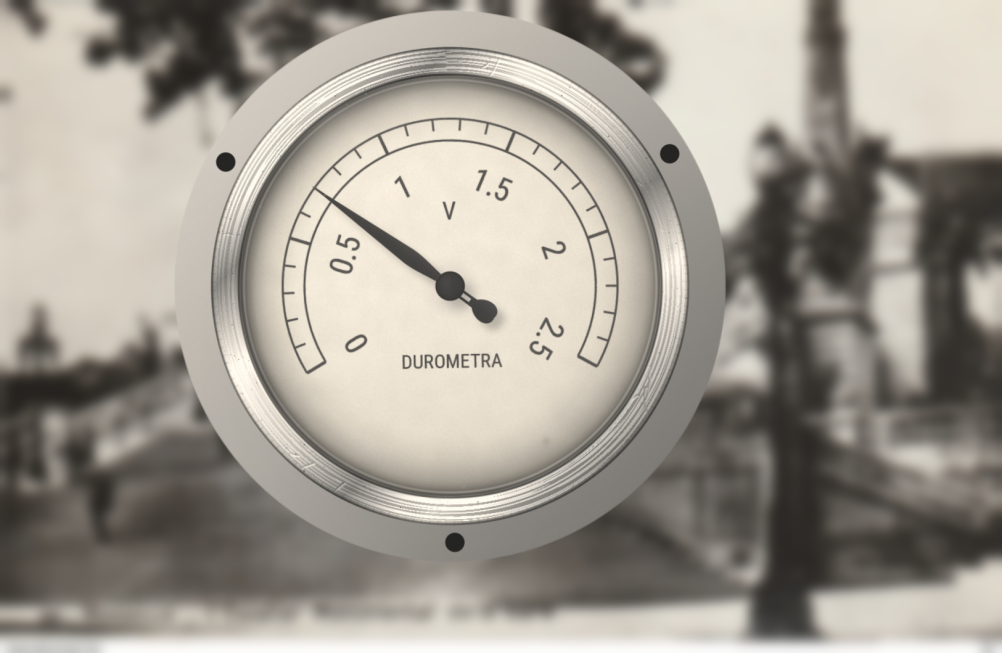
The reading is 0.7 V
